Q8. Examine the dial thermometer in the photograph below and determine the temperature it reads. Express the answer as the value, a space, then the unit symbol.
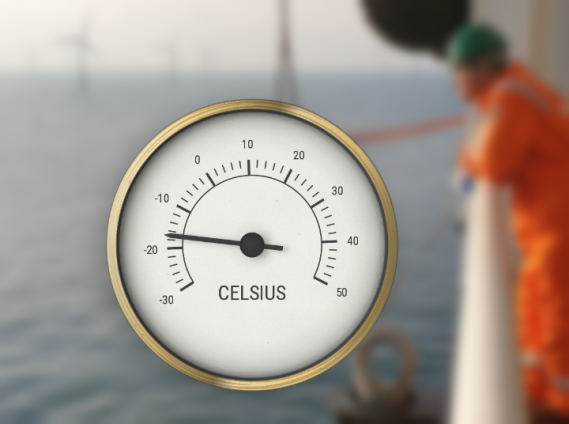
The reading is -17 °C
